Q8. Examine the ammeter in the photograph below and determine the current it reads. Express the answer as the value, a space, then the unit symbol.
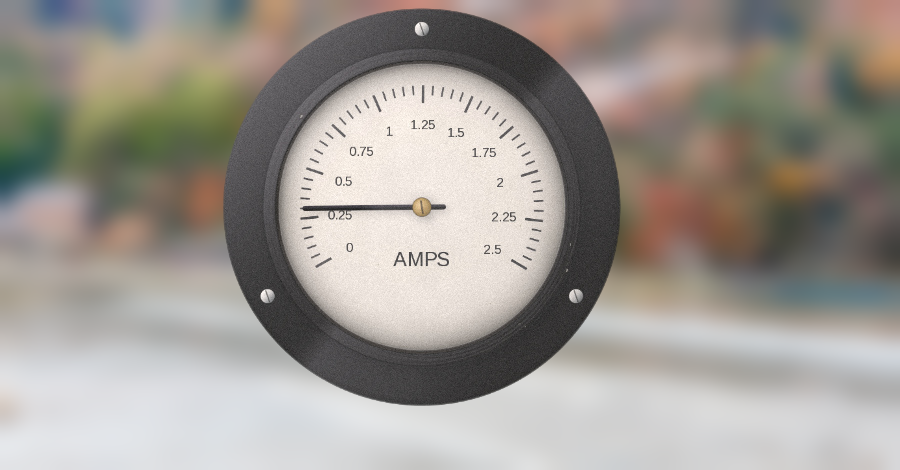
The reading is 0.3 A
